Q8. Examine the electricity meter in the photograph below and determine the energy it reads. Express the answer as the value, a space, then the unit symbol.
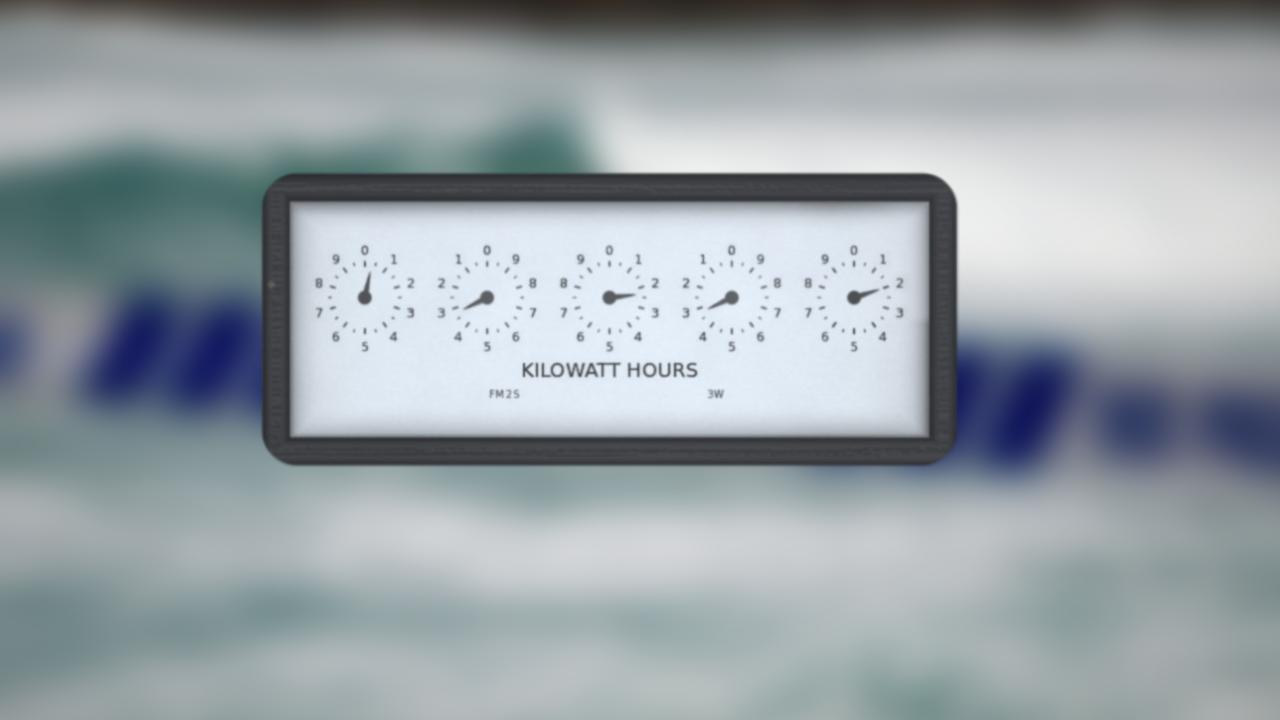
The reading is 3232 kWh
